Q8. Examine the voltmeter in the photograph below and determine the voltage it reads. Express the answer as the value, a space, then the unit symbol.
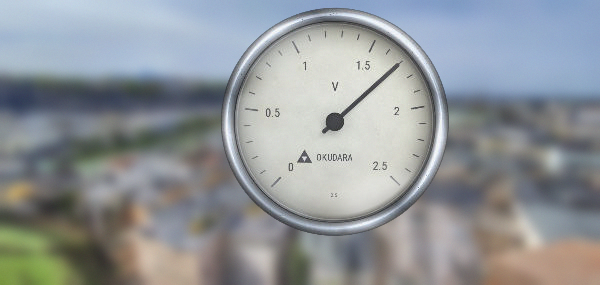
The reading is 1.7 V
